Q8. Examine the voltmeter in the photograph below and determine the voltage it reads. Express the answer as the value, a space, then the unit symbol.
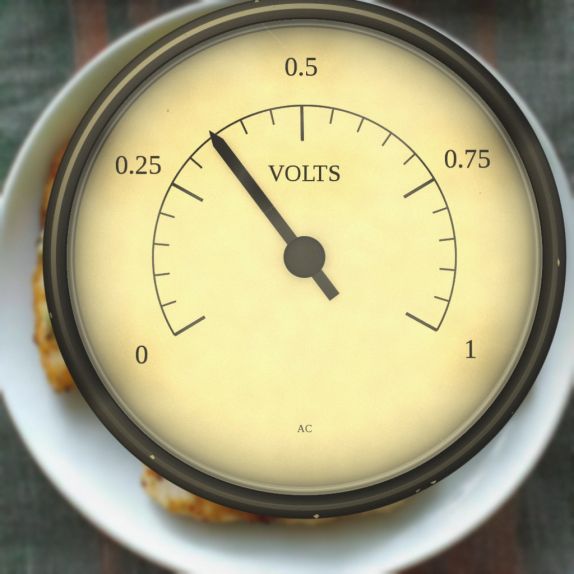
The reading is 0.35 V
